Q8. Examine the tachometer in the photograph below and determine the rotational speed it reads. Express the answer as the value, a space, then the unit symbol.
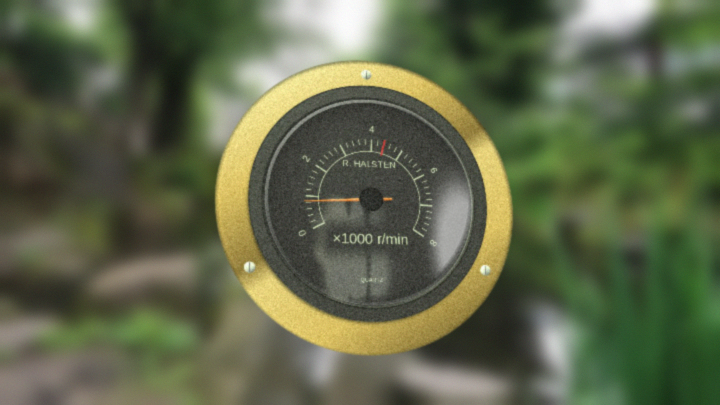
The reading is 800 rpm
